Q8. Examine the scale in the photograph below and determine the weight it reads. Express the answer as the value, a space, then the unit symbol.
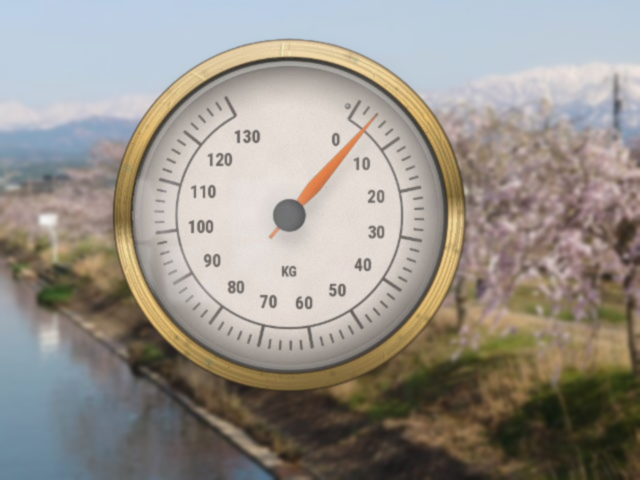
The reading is 4 kg
